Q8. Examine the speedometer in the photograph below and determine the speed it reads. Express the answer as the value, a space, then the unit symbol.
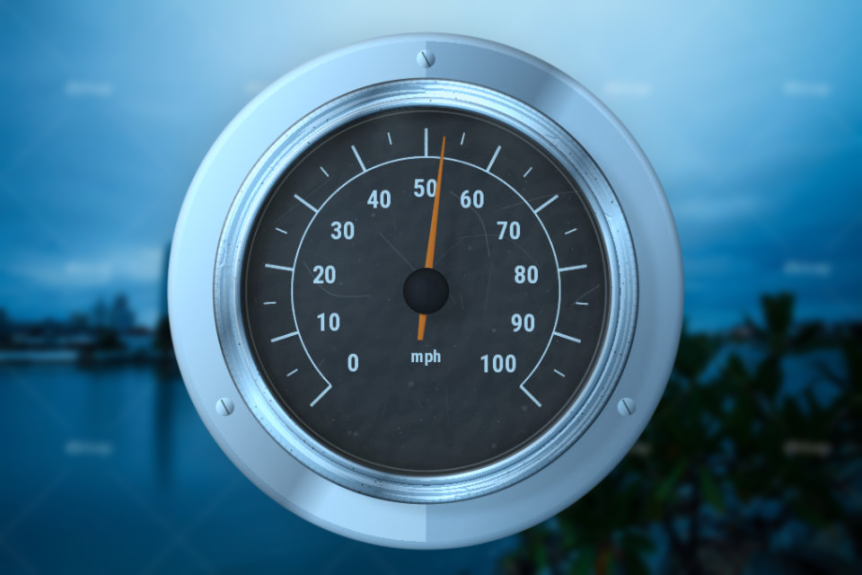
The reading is 52.5 mph
